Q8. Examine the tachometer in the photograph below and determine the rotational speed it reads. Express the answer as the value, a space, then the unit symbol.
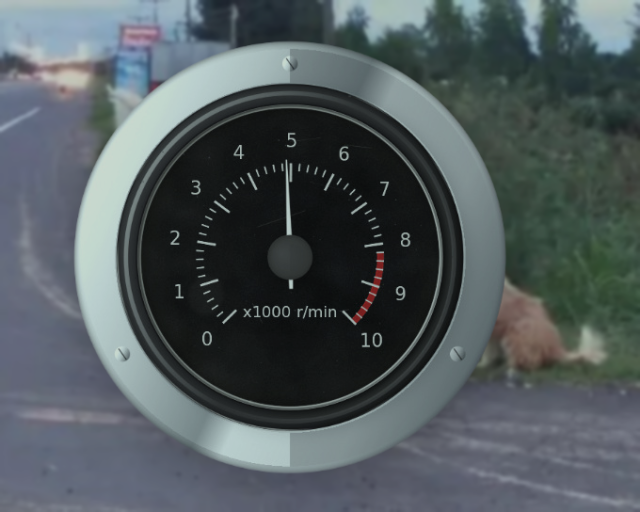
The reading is 4900 rpm
